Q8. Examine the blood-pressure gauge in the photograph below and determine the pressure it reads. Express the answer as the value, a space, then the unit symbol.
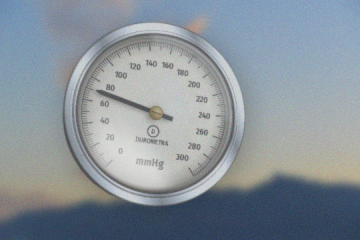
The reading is 70 mmHg
